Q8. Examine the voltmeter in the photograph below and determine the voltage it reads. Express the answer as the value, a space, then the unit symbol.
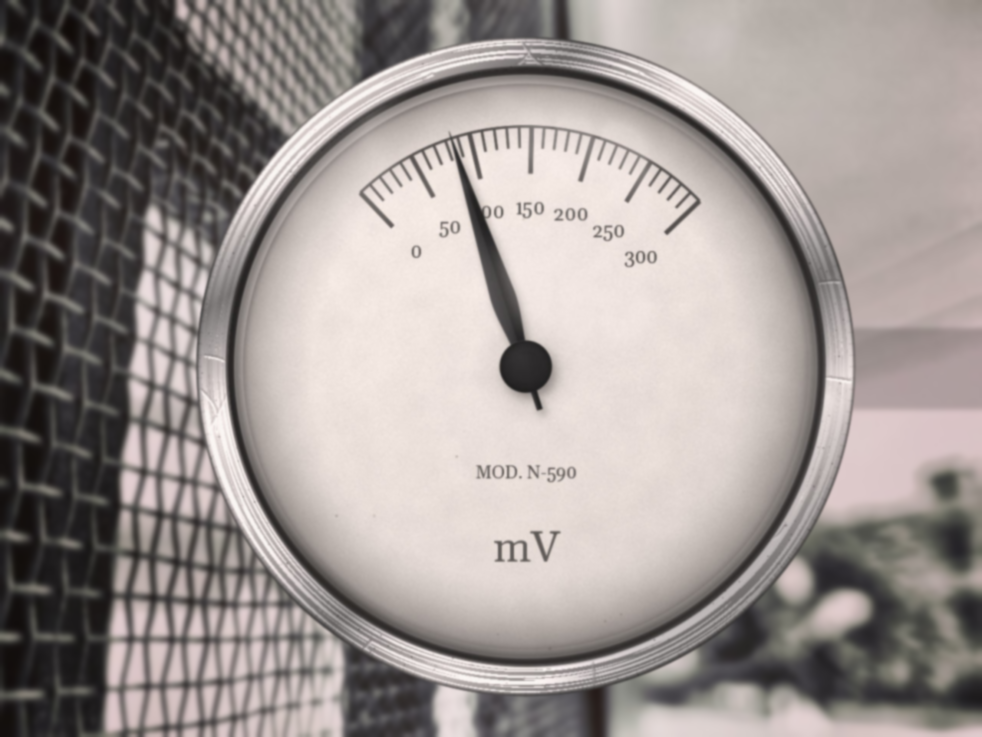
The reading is 85 mV
